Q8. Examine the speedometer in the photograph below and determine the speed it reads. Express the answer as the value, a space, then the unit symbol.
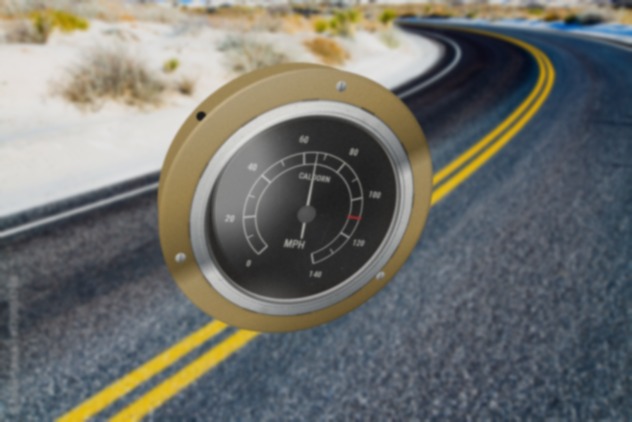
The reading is 65 mph
